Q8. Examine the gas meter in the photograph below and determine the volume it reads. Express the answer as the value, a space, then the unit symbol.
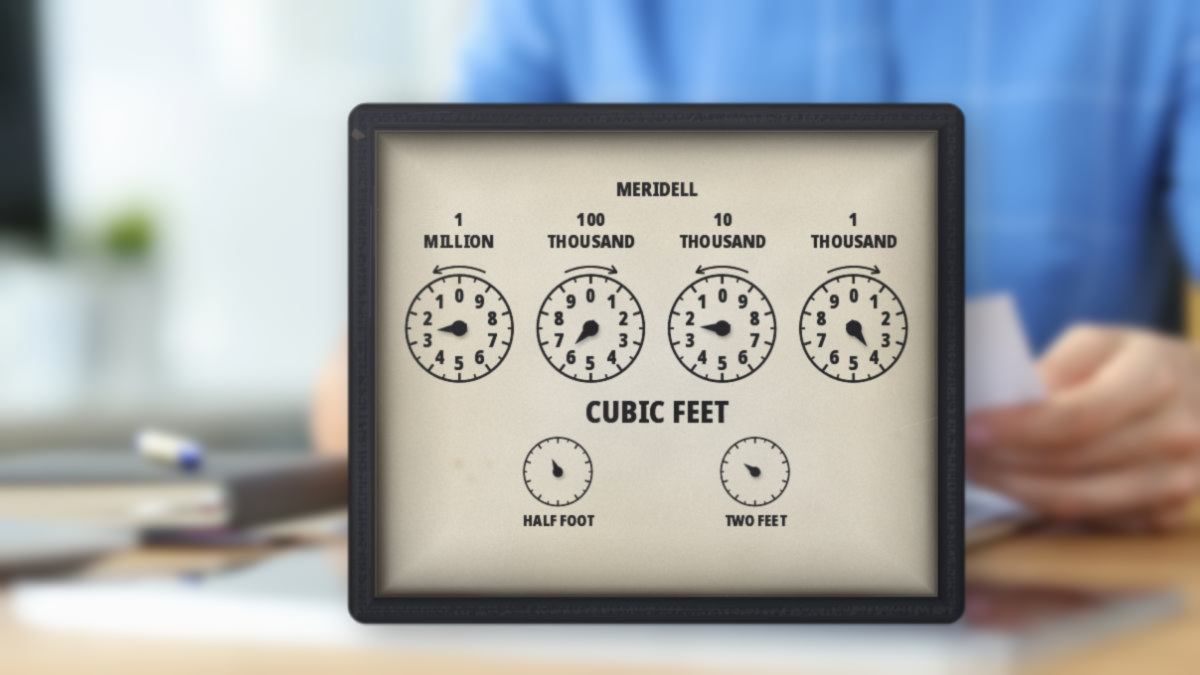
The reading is 262400 ft³
